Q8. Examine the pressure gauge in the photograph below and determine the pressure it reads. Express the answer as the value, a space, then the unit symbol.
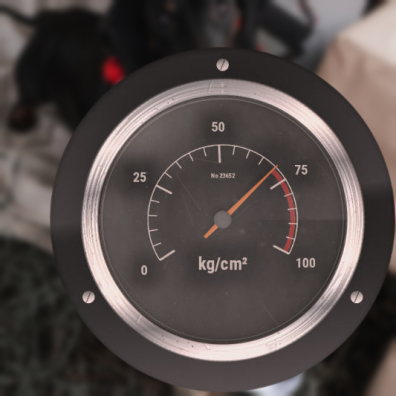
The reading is 70 kg/cm²
